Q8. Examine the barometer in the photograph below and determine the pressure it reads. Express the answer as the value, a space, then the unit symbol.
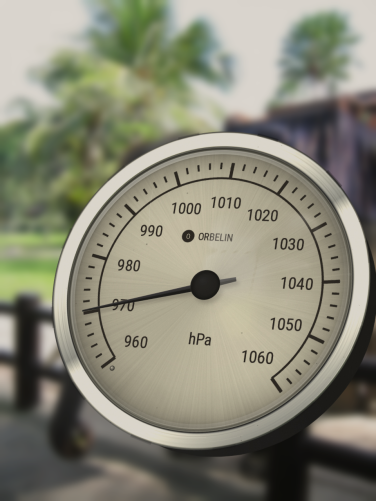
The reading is 970 hPa
